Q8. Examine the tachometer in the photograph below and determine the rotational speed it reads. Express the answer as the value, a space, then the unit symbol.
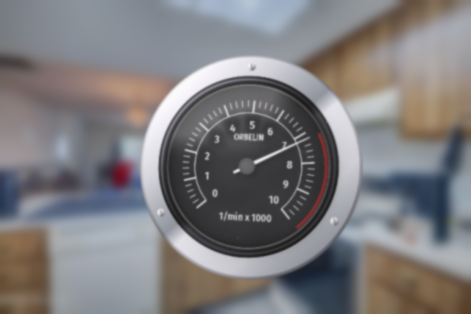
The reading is 7200 rpm
